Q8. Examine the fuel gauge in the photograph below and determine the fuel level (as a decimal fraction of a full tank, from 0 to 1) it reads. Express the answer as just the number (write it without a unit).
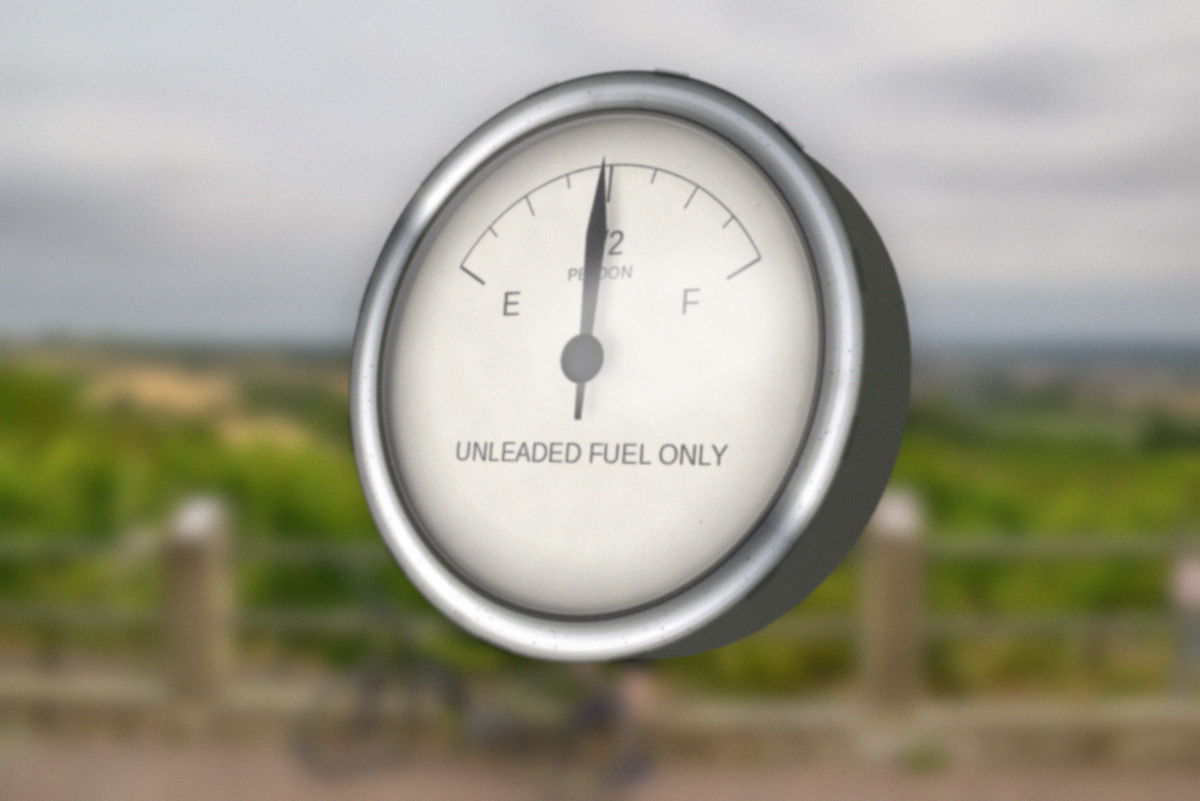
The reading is 0.5
